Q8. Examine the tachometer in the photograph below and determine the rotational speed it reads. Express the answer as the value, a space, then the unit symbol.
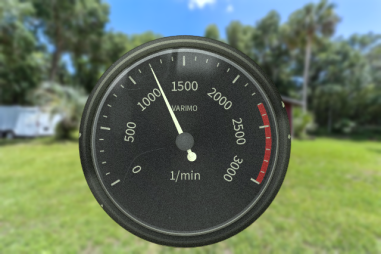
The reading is 1200 rpm
